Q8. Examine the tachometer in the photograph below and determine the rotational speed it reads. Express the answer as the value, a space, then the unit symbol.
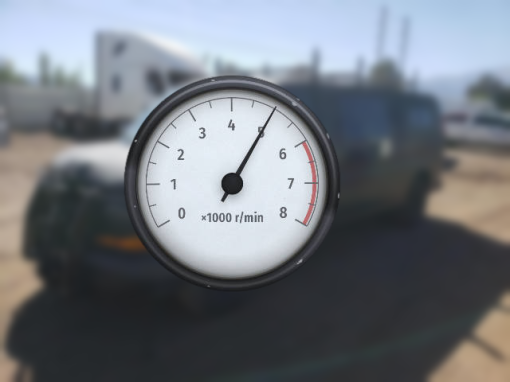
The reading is 5000 rpm
